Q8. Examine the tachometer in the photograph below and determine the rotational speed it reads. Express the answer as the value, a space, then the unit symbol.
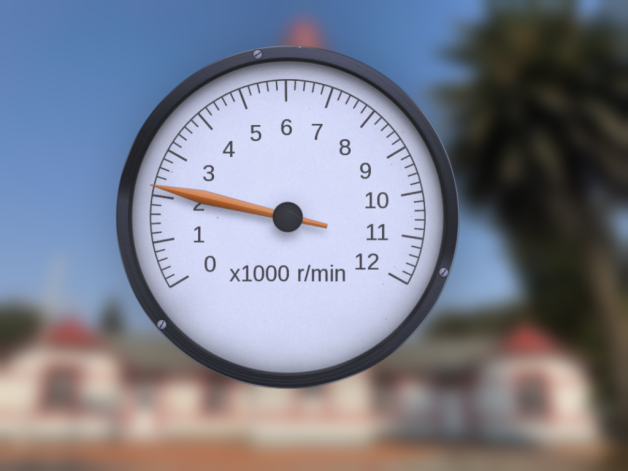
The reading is 2200 rpm
